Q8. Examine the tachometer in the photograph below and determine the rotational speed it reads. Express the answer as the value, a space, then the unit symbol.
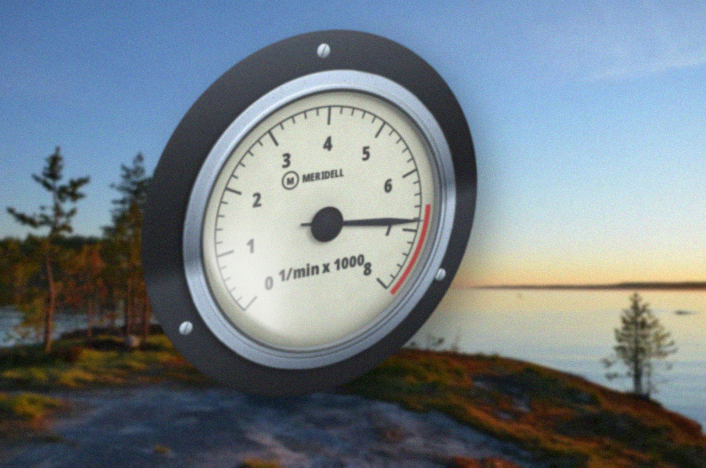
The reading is 6800 rpm
